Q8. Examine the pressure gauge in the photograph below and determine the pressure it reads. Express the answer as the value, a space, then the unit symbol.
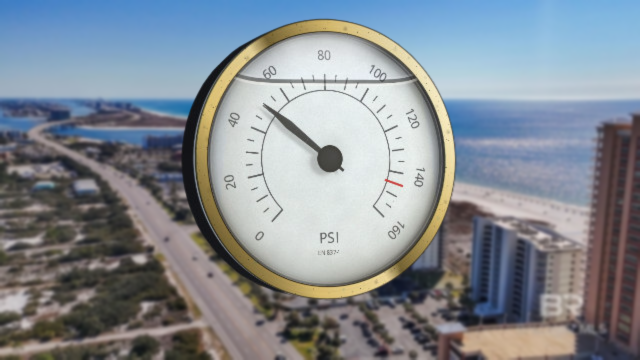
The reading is 50 psi
